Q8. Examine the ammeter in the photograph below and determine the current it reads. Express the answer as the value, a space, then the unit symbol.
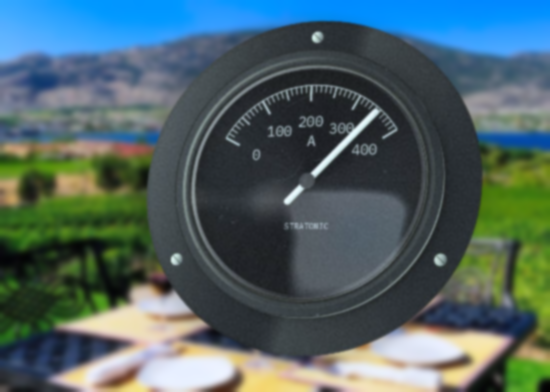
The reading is 350 A
